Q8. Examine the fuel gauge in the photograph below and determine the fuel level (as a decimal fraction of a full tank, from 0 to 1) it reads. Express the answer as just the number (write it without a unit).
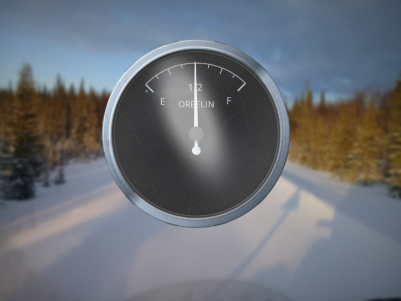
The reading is 0.5
